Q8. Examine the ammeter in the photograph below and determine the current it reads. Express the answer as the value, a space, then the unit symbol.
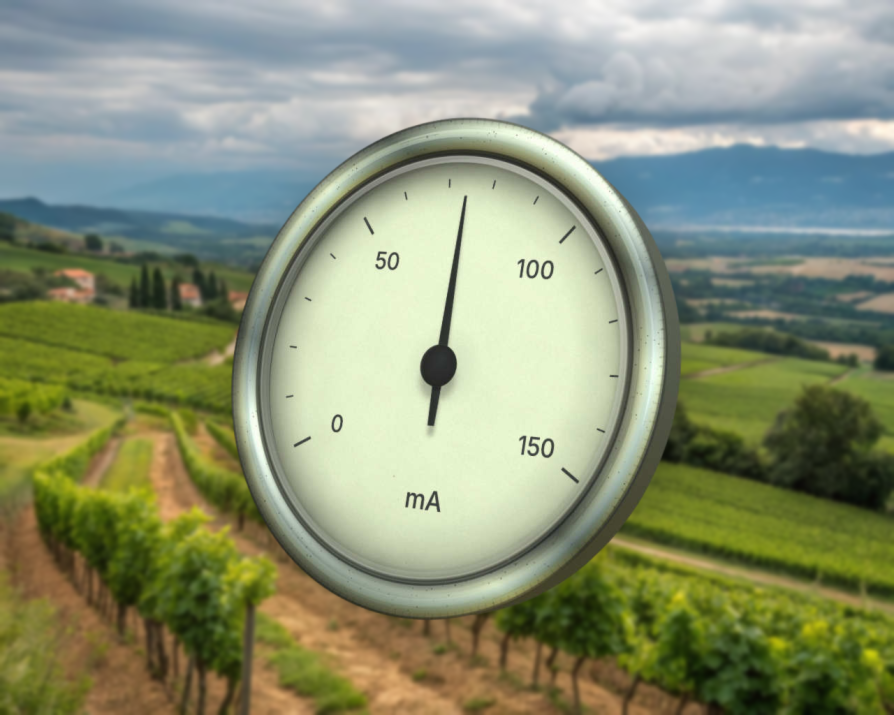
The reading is 75 mA
